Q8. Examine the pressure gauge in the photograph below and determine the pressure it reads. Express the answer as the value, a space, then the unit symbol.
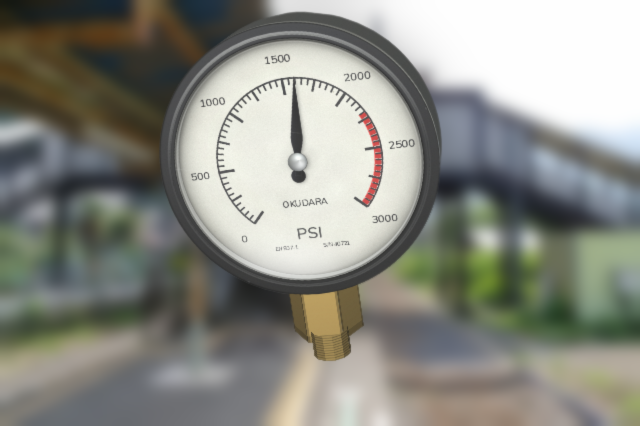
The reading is 1600 psi
